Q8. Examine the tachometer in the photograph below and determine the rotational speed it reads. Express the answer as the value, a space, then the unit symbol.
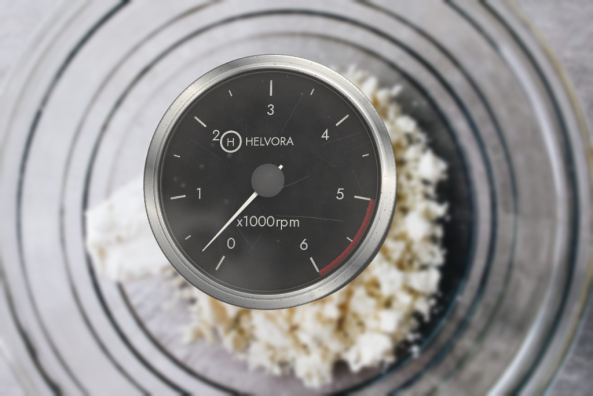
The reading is 250 rpm
